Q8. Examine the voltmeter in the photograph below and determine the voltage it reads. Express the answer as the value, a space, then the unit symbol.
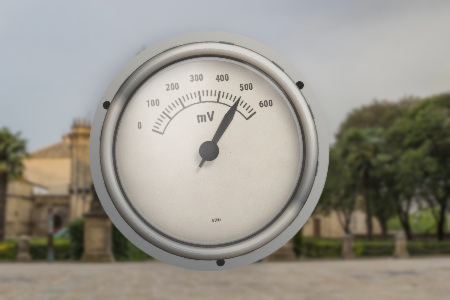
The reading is 500 mV
